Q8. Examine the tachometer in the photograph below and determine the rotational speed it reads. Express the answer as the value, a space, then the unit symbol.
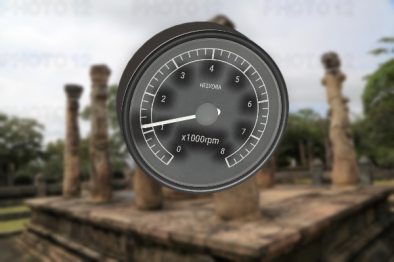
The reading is 1200 rpm
